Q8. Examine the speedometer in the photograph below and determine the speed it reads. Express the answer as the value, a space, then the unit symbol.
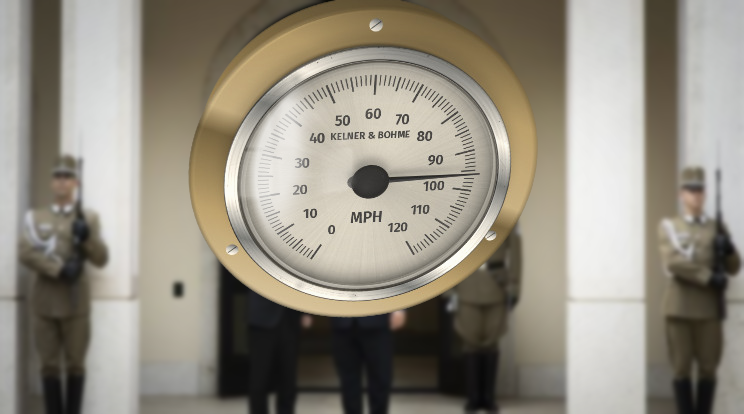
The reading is 95 mph
